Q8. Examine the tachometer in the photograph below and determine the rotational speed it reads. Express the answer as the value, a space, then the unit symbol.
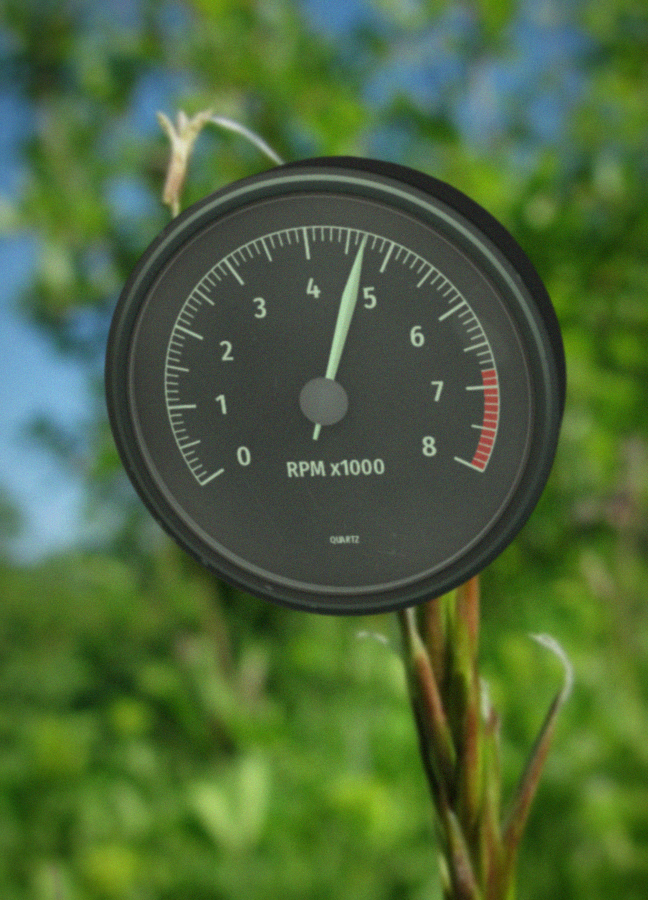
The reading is 4700 rpm
